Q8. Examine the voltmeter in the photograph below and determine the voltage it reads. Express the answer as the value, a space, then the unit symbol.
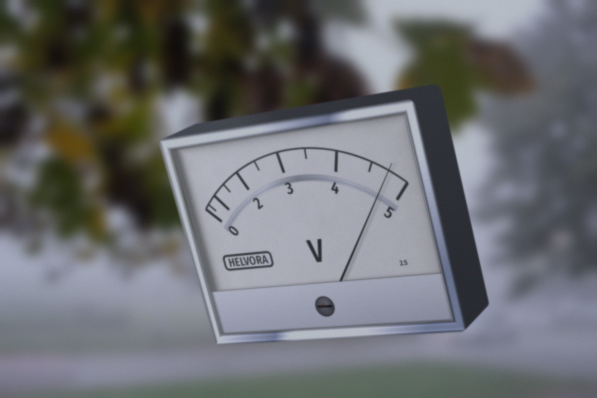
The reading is 4.75 V
